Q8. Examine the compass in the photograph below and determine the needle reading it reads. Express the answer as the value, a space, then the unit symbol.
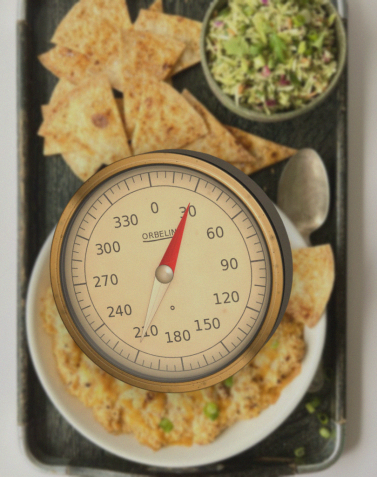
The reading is 30 °
